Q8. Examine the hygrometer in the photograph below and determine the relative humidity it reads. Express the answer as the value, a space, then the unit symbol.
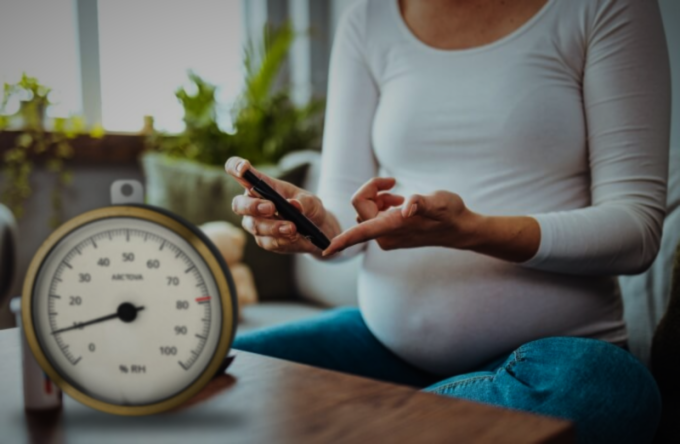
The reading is 10 %
